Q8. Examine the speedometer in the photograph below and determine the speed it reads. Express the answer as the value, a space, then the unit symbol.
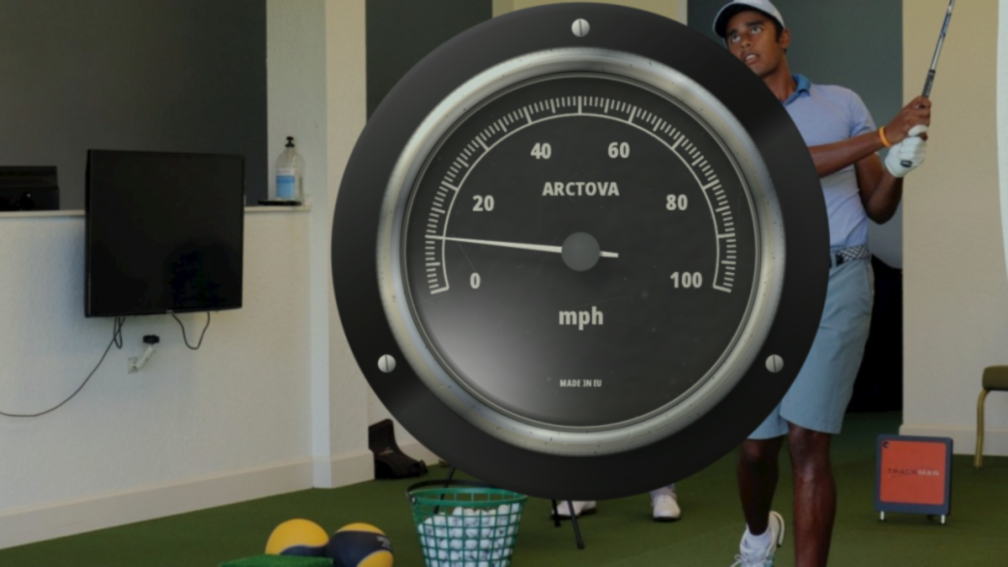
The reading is 10 mph
